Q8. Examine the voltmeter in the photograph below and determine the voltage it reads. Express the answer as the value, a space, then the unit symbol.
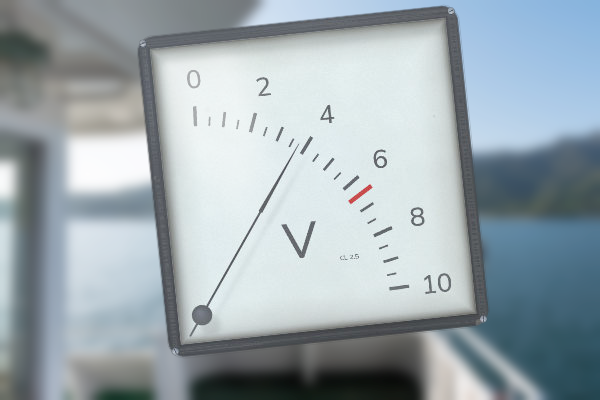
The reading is 3.75 V
